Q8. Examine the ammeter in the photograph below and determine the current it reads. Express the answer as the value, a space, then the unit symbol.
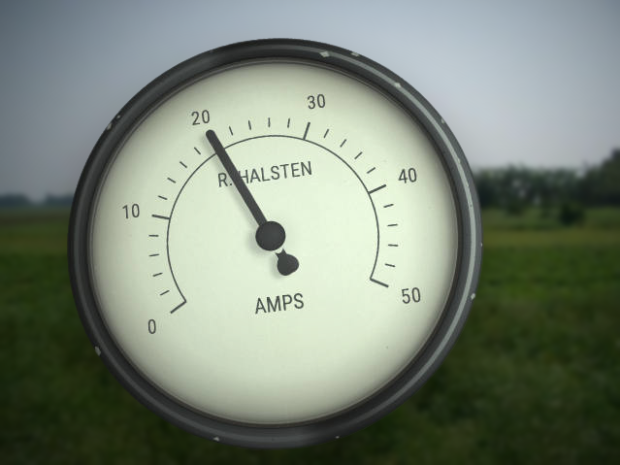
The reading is 20 A
